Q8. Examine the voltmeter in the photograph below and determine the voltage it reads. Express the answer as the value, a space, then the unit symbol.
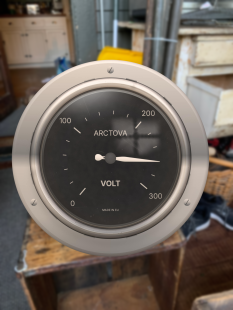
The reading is 260 V
